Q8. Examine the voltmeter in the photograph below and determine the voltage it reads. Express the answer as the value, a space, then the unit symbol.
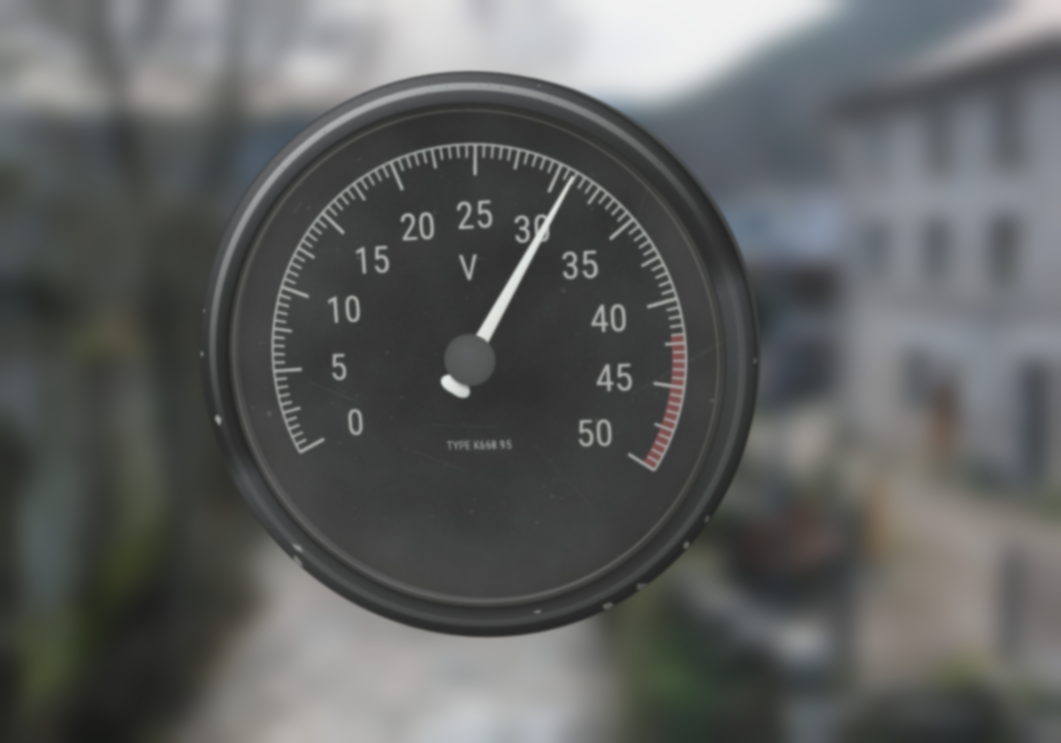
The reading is 31 V
